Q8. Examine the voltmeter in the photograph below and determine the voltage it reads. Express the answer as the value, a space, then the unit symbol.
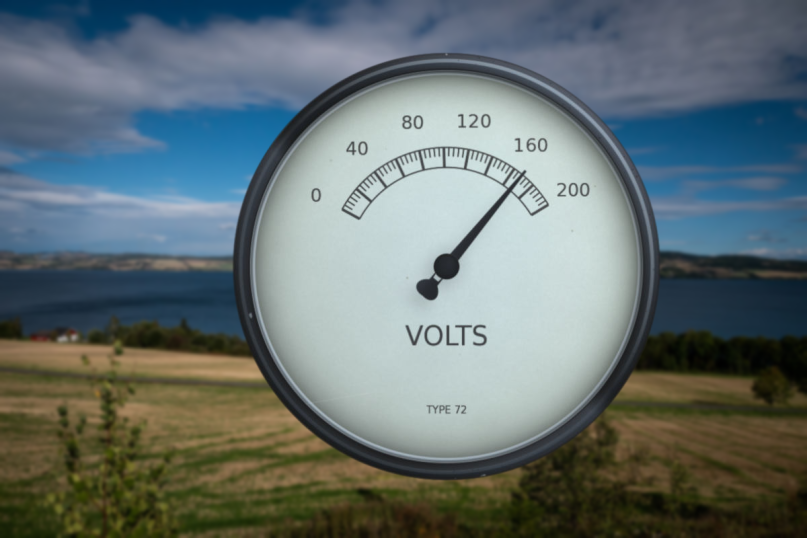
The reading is 168 V
